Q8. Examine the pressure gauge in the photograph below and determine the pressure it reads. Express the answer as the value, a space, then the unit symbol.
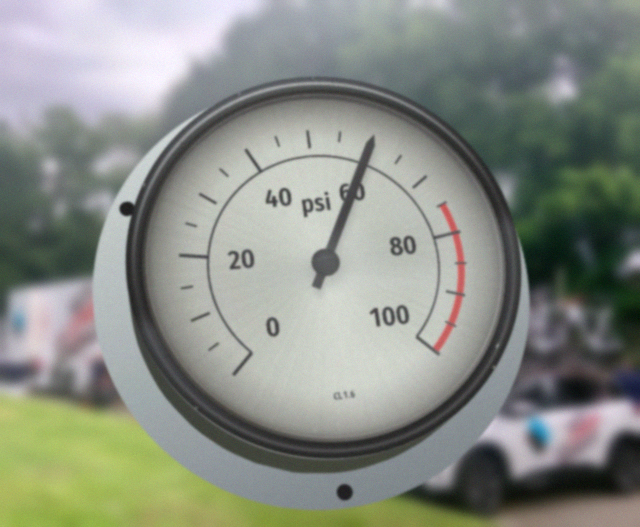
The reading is 60 psi
